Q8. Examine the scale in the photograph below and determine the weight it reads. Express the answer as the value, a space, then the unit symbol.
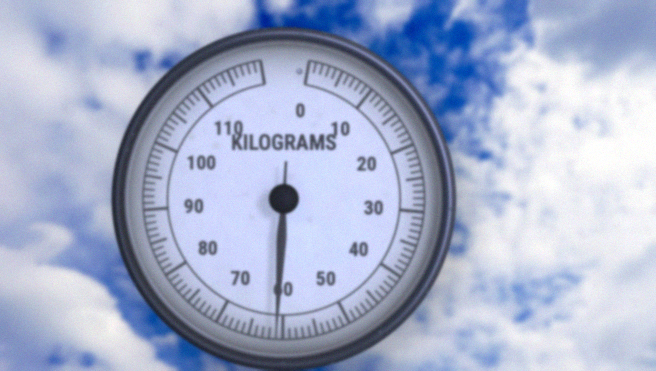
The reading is 61 kg
